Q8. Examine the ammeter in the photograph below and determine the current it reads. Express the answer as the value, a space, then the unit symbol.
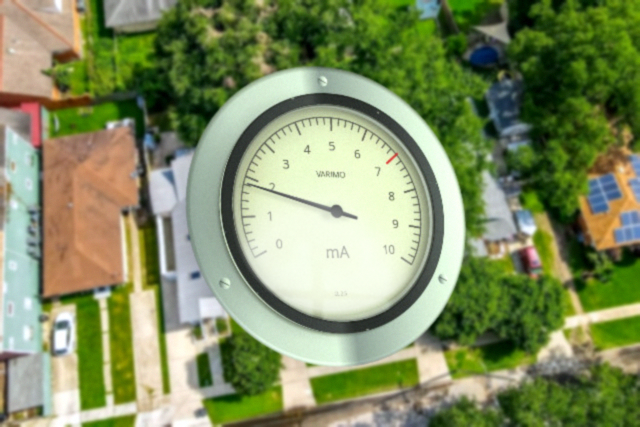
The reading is 1.8 mA
